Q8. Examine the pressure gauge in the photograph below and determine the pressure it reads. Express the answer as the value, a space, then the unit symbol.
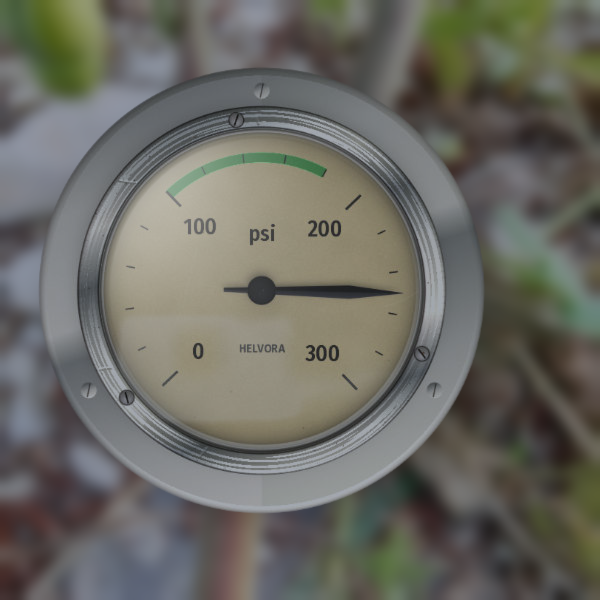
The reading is 250 psi
